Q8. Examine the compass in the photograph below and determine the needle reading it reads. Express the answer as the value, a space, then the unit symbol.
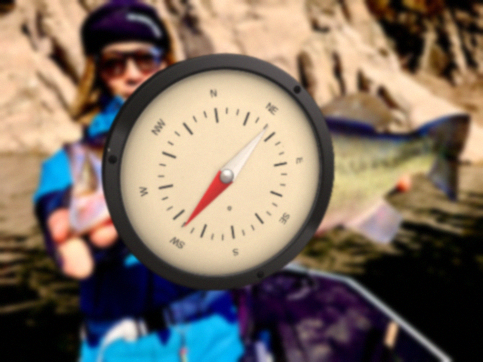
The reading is 230 °
